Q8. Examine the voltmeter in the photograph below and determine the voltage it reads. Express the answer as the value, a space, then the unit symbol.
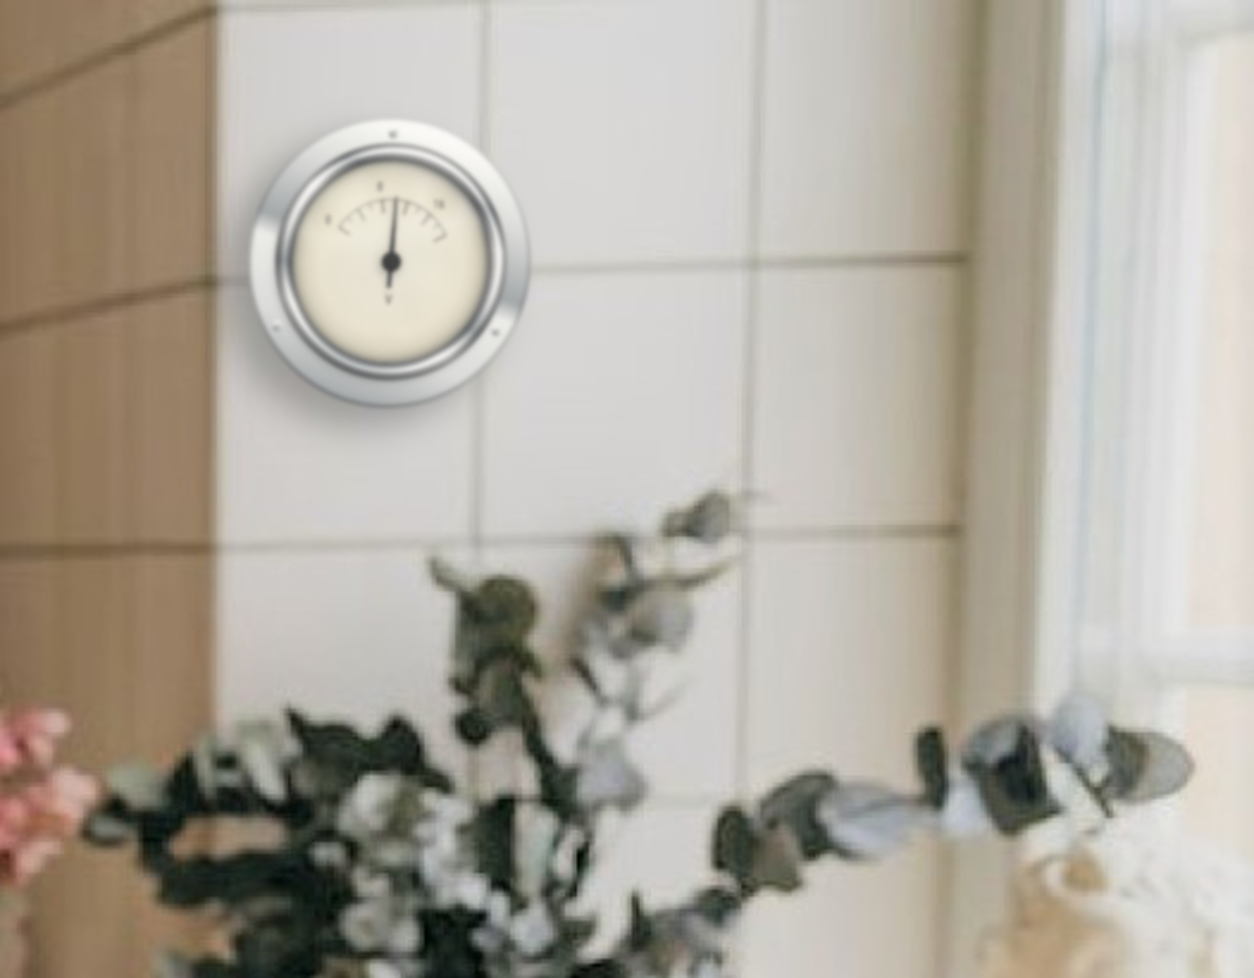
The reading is 10 V
